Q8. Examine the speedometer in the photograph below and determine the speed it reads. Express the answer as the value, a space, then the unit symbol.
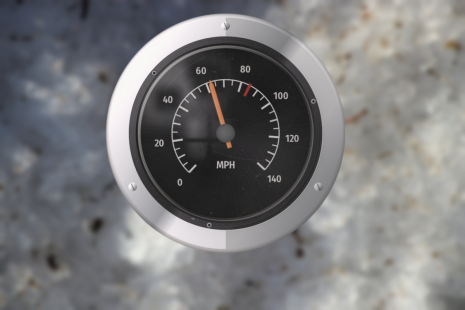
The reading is 62.5 mph
